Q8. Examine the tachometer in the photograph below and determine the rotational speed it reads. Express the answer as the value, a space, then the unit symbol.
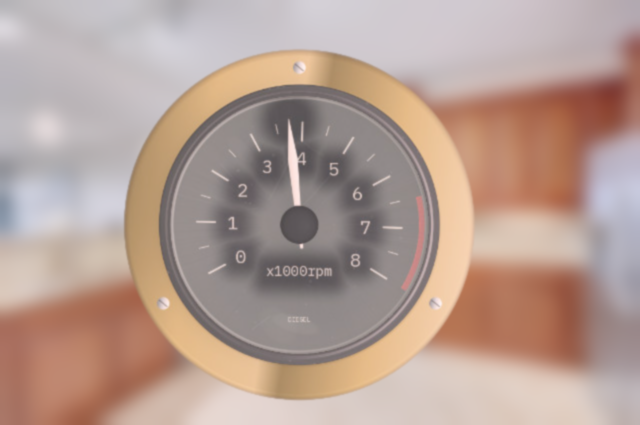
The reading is 3750 rpm
